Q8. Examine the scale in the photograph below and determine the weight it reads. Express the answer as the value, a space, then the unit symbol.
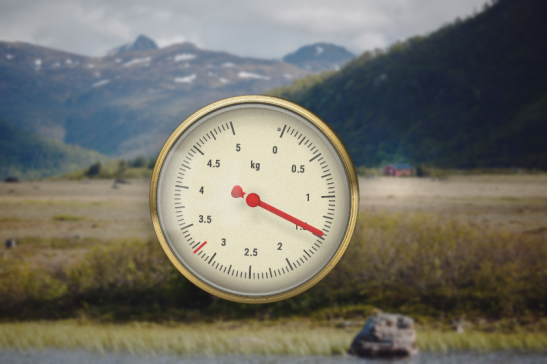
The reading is 1.45 kg
